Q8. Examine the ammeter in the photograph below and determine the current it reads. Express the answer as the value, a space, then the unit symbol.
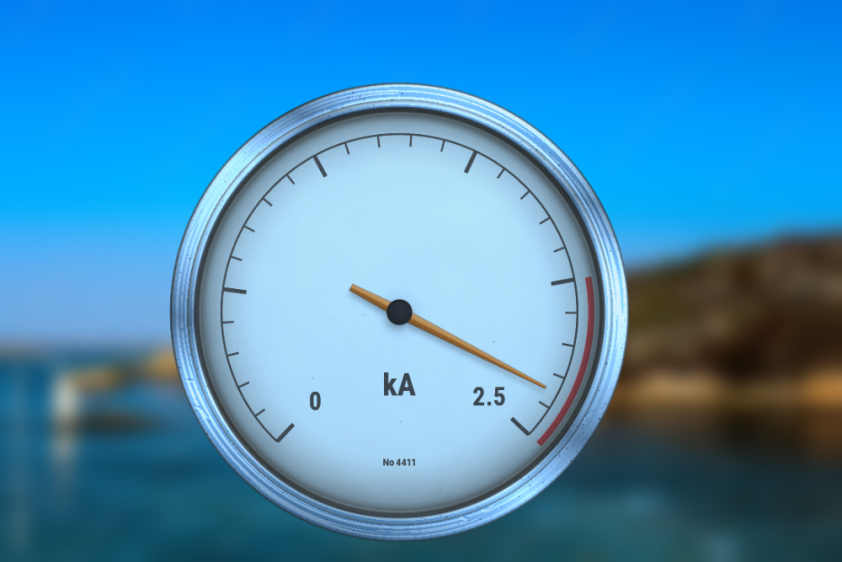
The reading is 2.35 kA
